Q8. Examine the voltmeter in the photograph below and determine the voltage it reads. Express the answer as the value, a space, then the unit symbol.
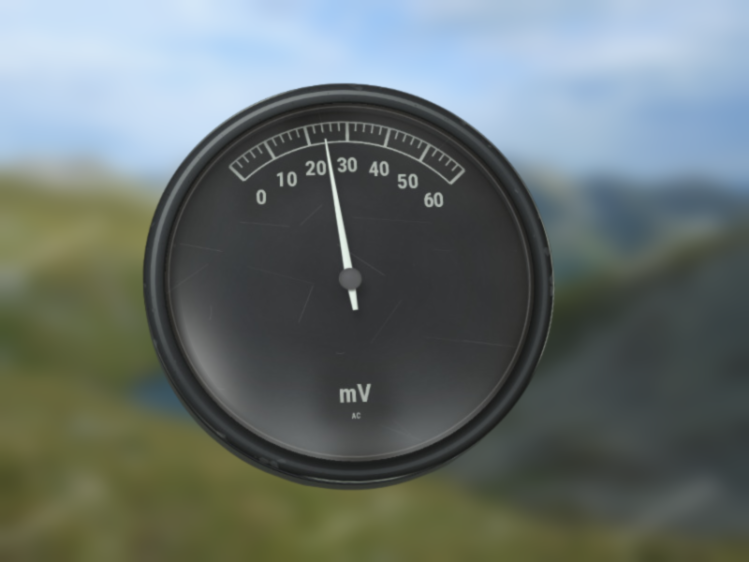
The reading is 24 mV
